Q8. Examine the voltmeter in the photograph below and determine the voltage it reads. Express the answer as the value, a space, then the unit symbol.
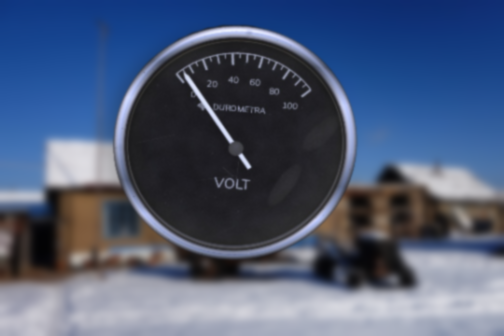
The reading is 5 V
